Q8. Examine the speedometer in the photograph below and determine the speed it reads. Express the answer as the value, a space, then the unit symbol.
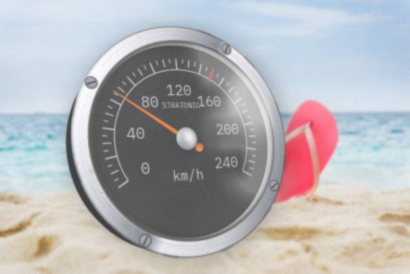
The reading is 65 km/h
